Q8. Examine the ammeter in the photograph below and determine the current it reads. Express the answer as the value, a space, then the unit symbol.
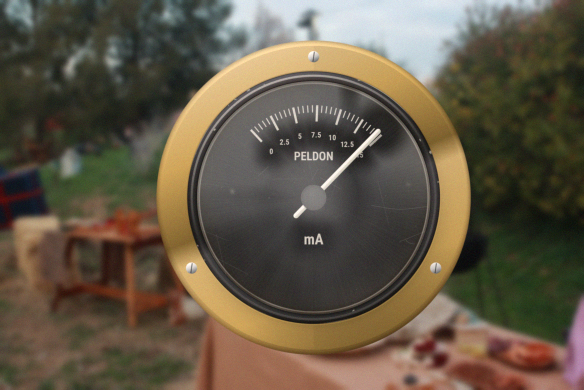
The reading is 14.5 mA
